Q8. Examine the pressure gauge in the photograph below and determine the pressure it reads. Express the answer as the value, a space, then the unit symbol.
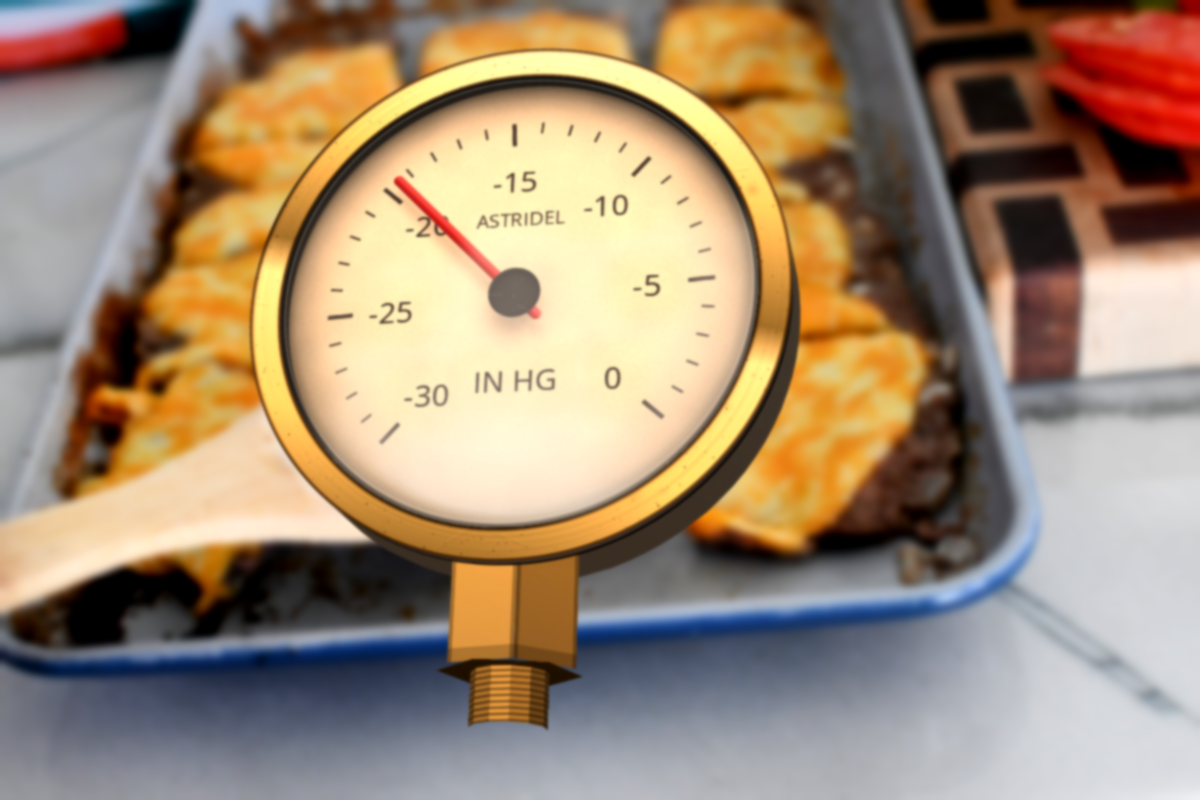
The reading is -19.5 inHg
